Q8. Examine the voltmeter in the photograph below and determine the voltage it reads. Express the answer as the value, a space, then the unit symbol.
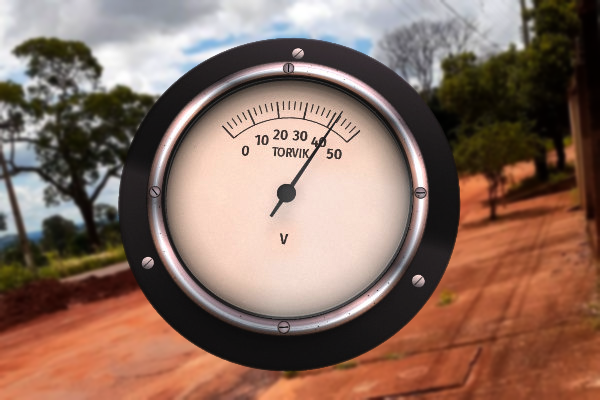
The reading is 42 V
